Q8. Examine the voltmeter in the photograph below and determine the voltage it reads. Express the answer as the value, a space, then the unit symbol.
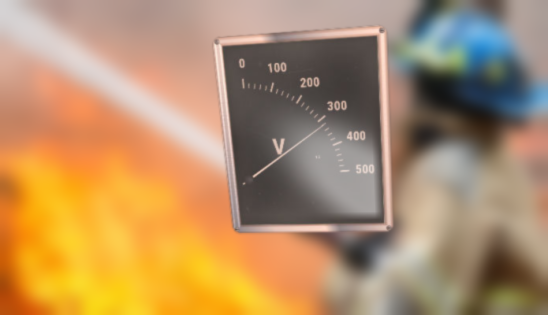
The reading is 320 V
